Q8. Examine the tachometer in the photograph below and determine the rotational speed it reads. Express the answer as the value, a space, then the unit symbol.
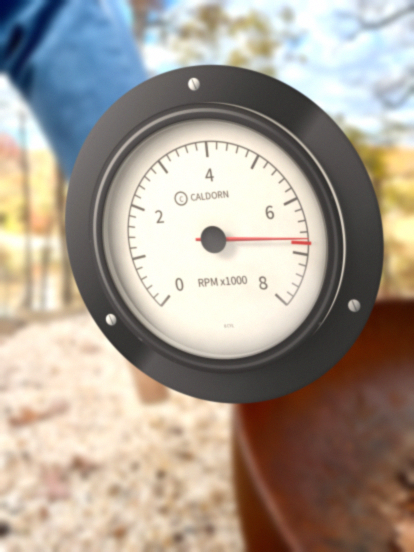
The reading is 6700 rpm
